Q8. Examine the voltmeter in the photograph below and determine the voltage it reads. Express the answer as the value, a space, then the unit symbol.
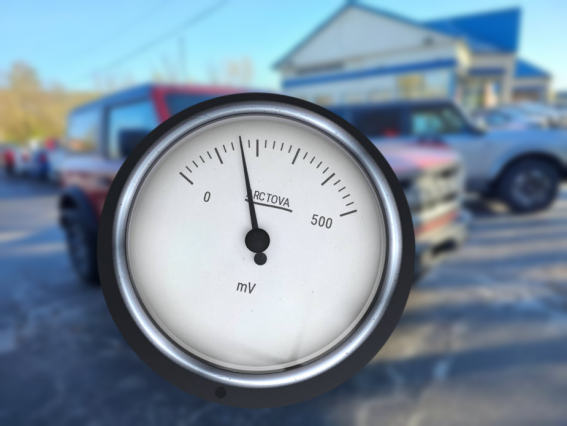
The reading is 160 mV
